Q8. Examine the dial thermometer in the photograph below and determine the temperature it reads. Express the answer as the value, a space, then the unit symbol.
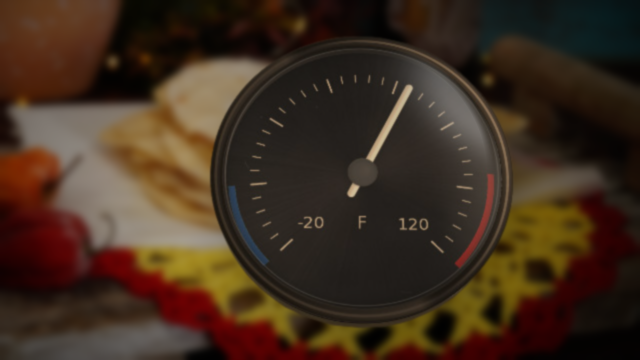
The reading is 64 °F
